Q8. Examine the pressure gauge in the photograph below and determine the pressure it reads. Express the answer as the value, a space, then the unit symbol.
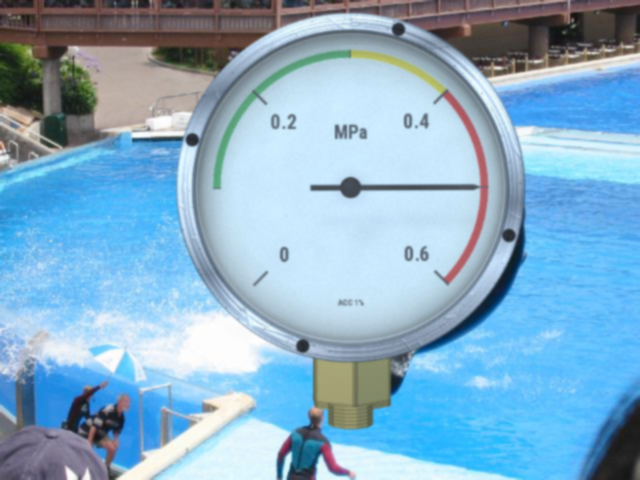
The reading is 0.5 MPa
